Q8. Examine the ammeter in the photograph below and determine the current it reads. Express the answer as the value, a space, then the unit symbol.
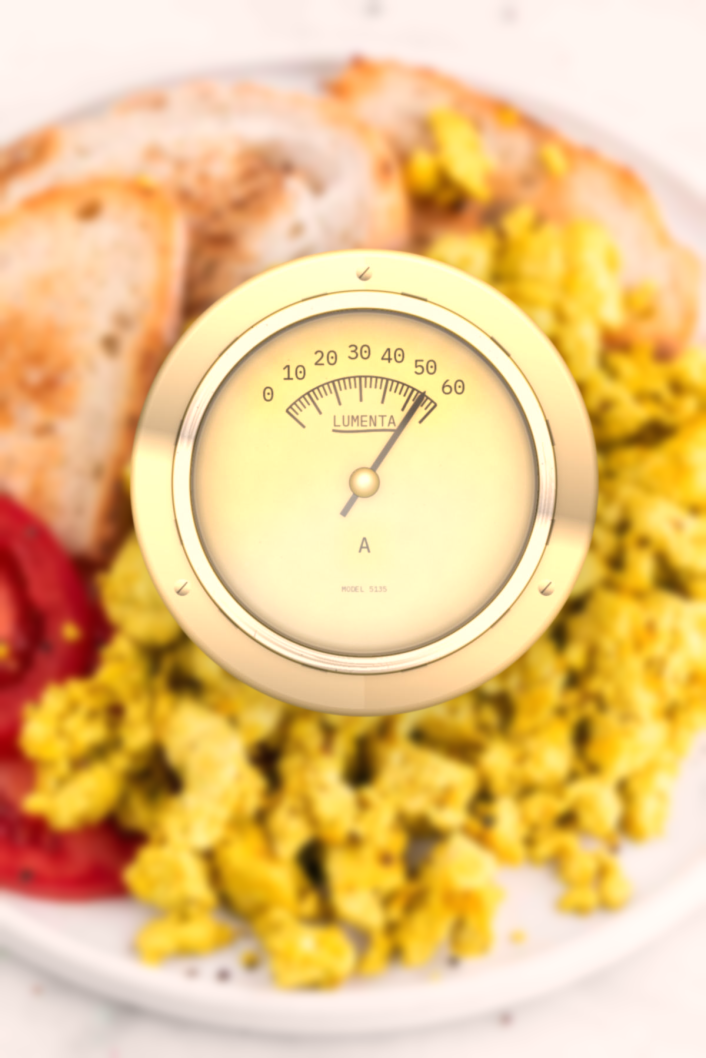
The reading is 54 A
